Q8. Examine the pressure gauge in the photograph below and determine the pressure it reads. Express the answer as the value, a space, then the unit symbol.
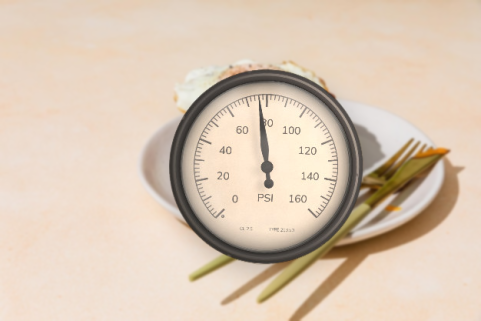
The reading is 76 psi
